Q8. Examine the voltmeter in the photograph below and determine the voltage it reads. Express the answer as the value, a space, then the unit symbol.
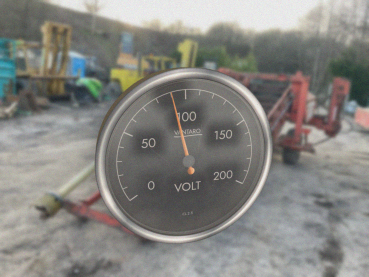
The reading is 90 V
